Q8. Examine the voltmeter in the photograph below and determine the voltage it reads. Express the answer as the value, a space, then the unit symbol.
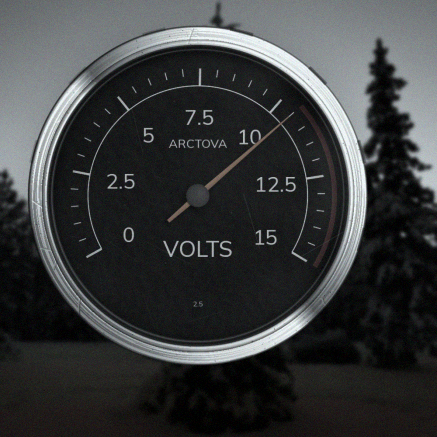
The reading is 10.5 V
